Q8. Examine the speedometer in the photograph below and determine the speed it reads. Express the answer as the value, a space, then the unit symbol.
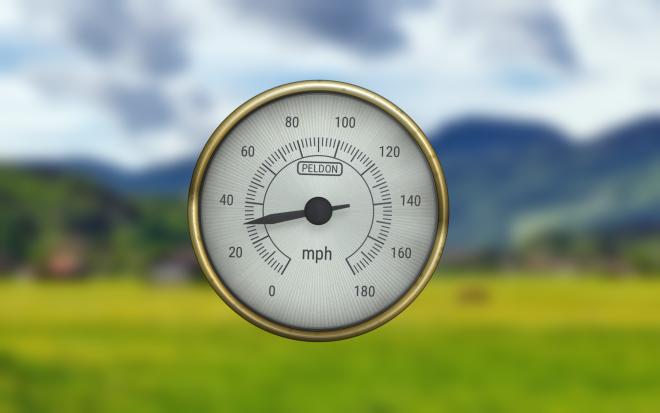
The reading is 30 mph
